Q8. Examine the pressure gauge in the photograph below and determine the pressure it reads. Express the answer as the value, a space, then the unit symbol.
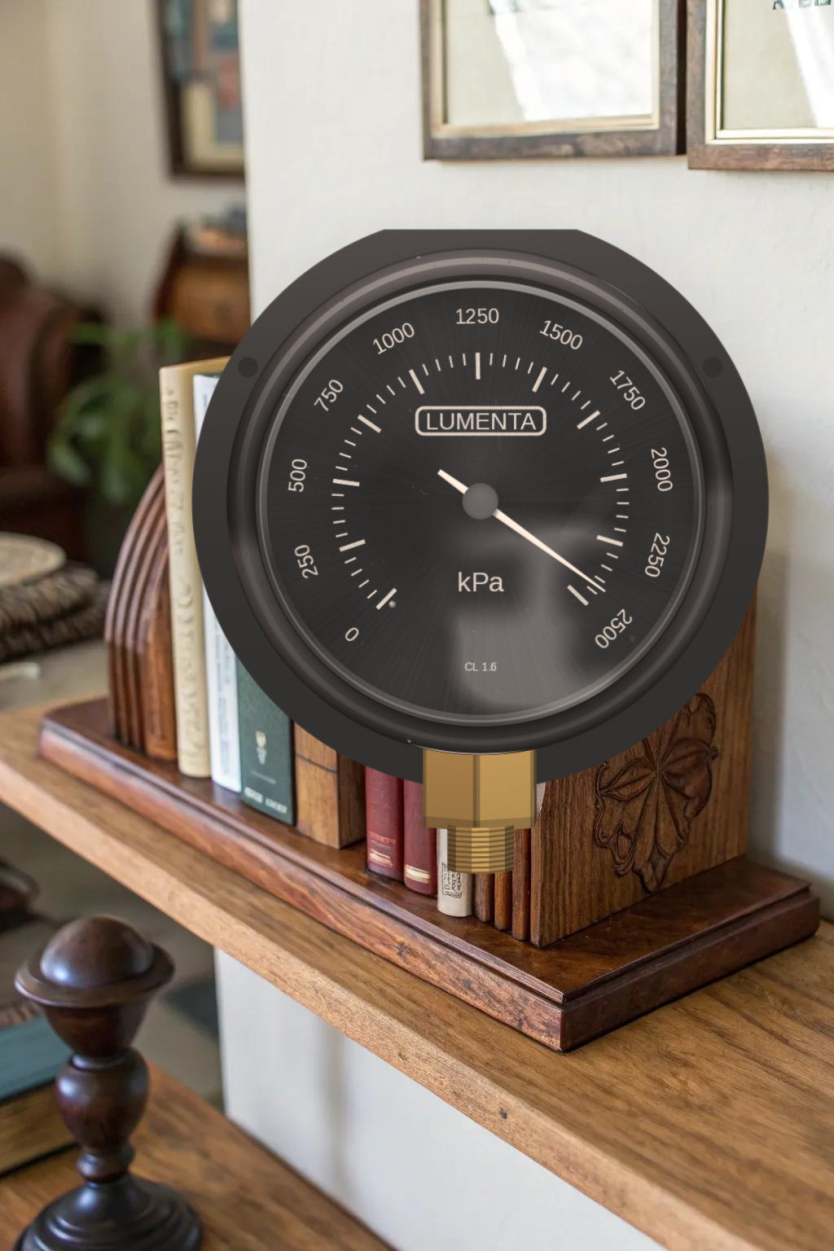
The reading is 2425 kPa
